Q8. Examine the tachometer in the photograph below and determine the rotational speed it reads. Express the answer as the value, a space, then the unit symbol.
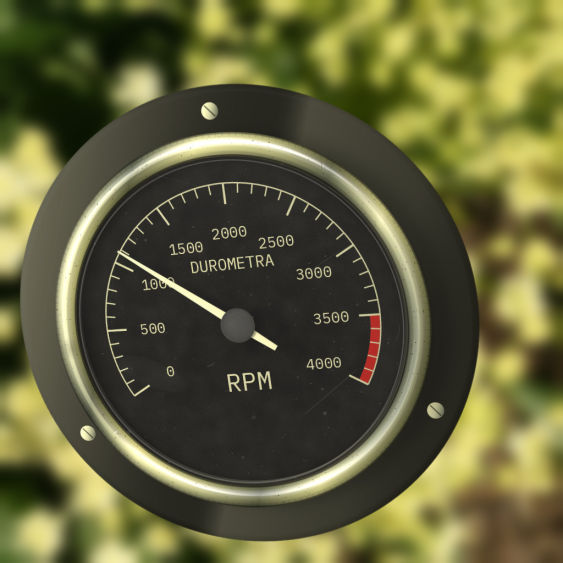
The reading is 1100 rpm
